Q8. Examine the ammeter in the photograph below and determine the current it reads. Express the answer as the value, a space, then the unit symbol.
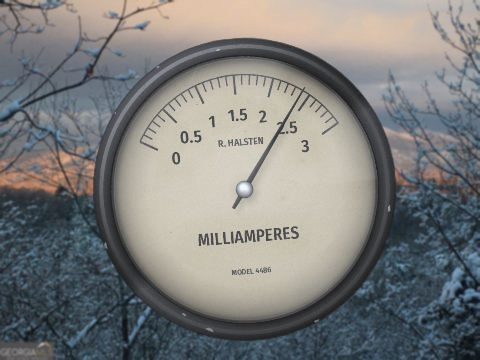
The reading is 2.4 mA
